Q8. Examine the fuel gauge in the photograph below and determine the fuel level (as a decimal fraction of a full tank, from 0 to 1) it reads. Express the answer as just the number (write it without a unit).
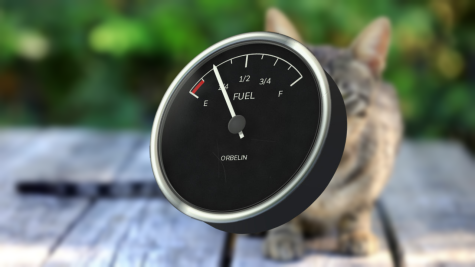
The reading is 0.25
